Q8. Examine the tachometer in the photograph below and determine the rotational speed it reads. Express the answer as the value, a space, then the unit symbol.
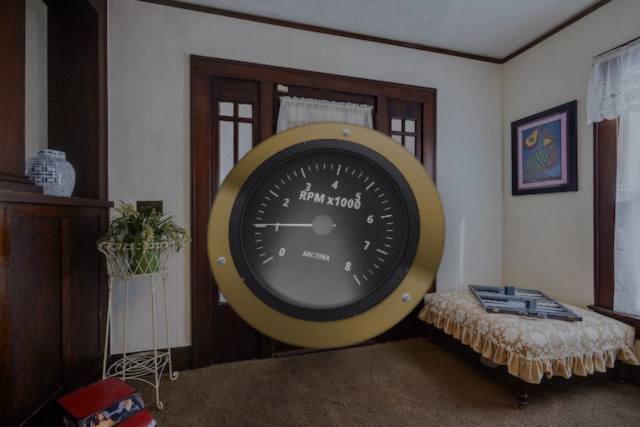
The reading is 1000 rpm
